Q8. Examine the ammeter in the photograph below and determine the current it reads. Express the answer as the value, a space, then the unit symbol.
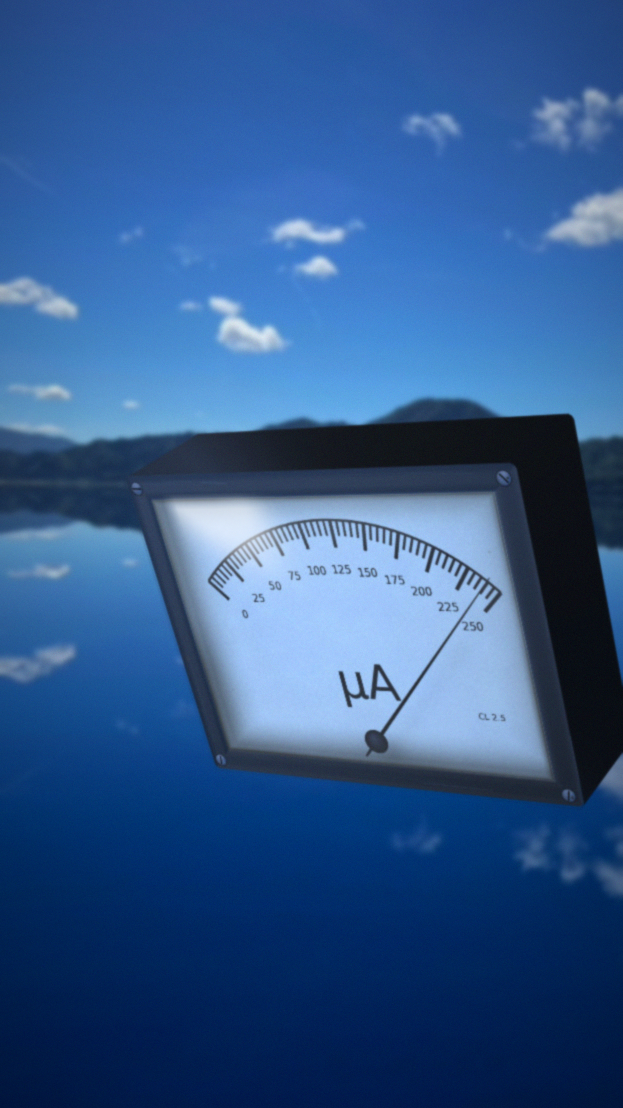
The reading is 240 µA
